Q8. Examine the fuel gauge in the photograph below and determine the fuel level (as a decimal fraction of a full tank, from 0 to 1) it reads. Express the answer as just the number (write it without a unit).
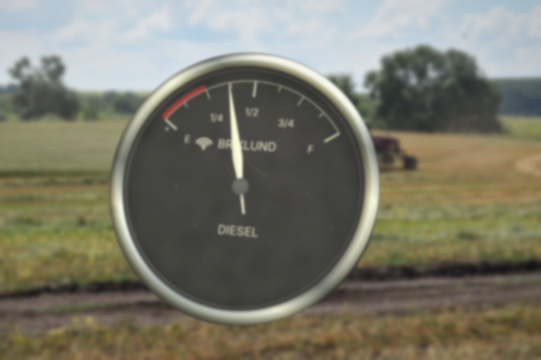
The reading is 0.375
